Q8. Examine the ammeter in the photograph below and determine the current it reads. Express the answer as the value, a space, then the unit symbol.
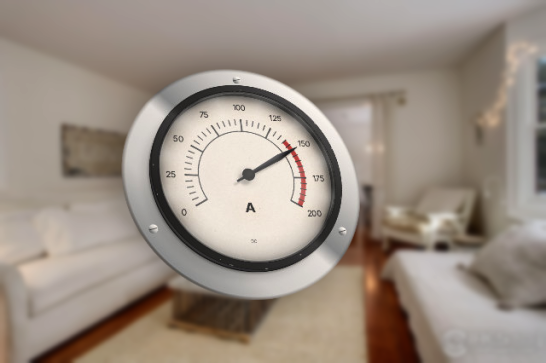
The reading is 150 A
